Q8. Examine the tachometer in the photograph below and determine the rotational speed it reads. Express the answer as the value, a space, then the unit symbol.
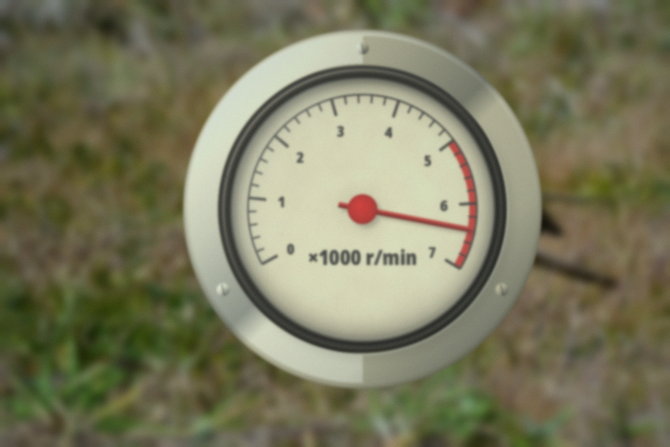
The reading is 6400 rpm
